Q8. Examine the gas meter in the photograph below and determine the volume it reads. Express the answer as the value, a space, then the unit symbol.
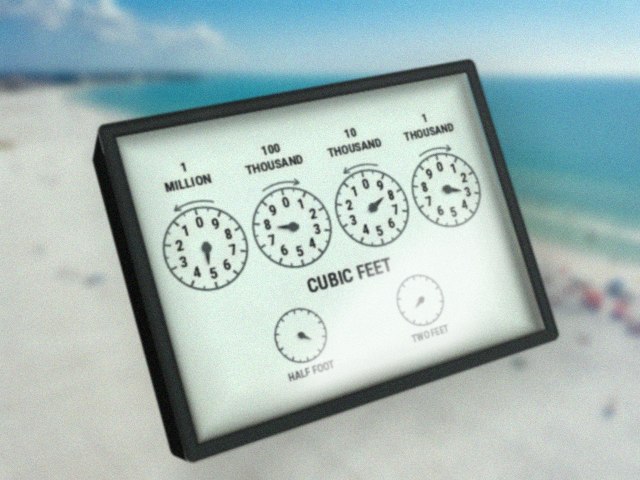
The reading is 478300 ft³
